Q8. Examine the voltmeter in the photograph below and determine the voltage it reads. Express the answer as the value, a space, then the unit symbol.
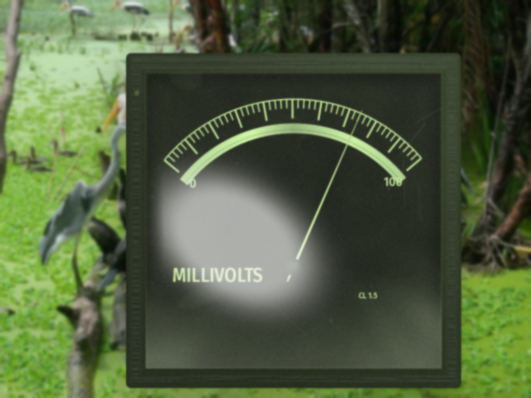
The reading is 74 mV
